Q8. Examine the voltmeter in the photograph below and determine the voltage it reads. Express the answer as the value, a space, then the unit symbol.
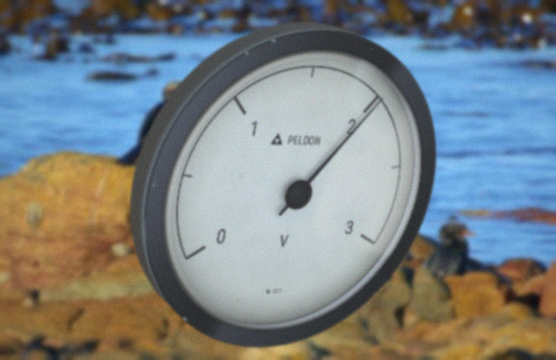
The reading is 2 V
